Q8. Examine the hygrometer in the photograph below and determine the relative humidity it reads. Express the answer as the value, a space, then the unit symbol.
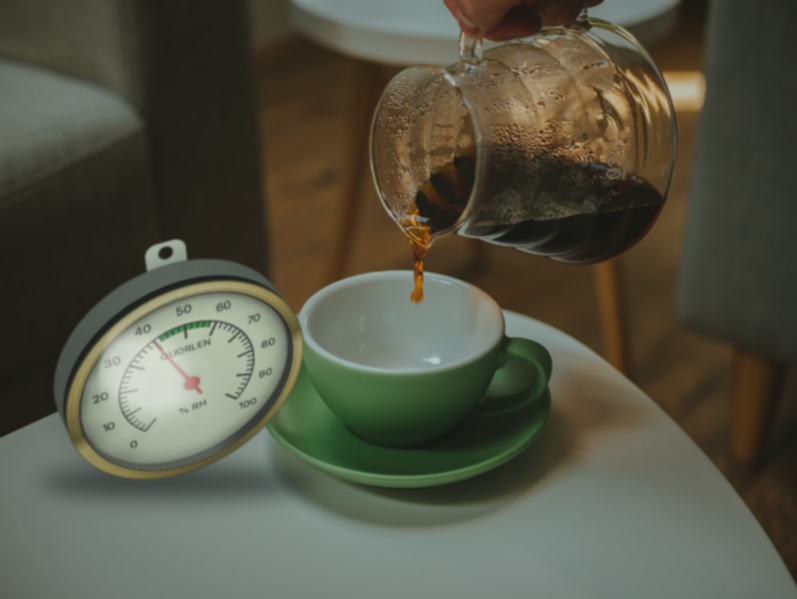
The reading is 40 %
